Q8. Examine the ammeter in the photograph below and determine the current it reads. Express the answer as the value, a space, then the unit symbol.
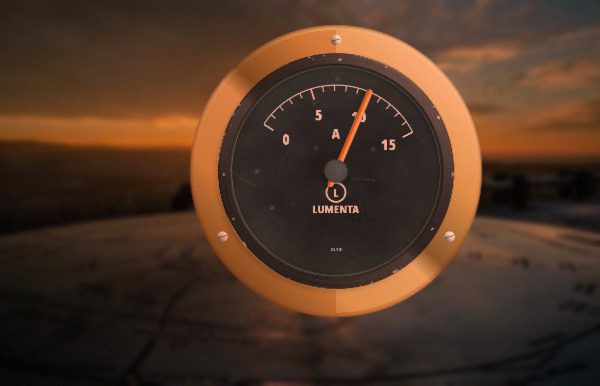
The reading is 10 A
